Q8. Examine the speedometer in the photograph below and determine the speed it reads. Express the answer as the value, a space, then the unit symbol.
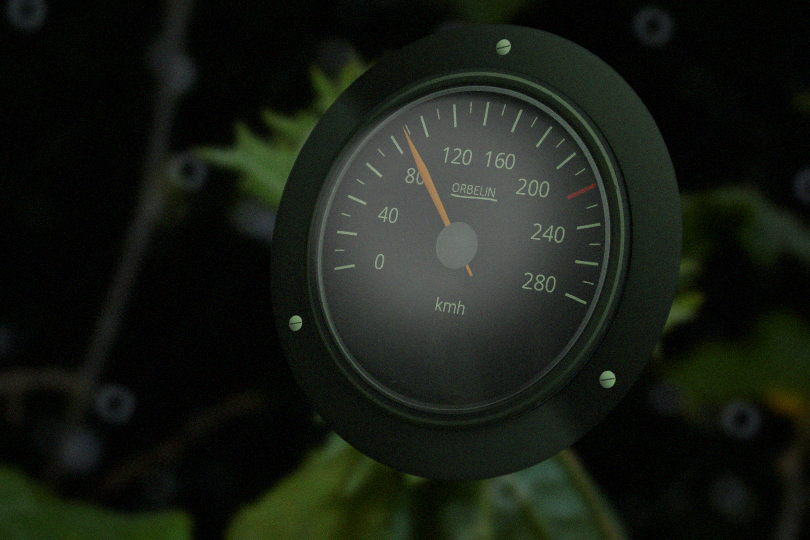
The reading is 90 km/h
